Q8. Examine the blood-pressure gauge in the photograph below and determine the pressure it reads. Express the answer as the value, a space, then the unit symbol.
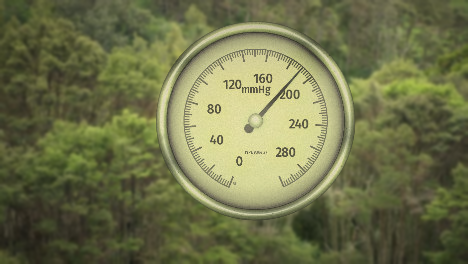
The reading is 190 mmHg
